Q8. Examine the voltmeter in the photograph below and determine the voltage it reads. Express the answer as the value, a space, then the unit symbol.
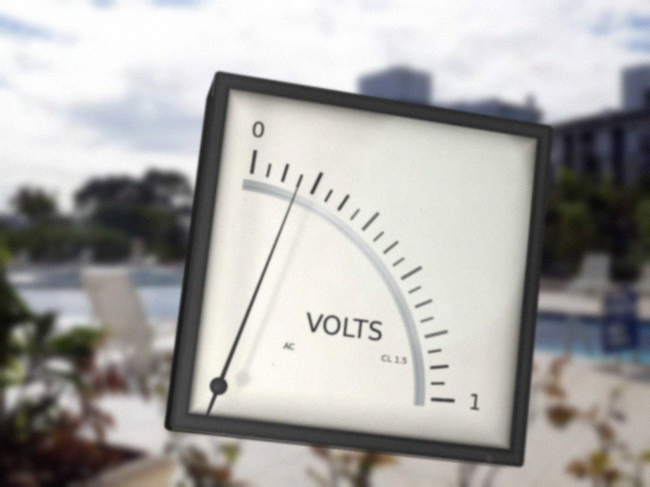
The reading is 0.15 V
